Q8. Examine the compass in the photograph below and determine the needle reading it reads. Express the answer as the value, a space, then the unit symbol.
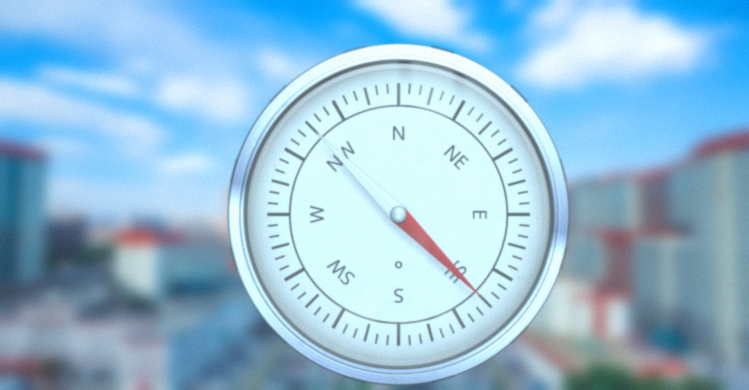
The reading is 135 °
